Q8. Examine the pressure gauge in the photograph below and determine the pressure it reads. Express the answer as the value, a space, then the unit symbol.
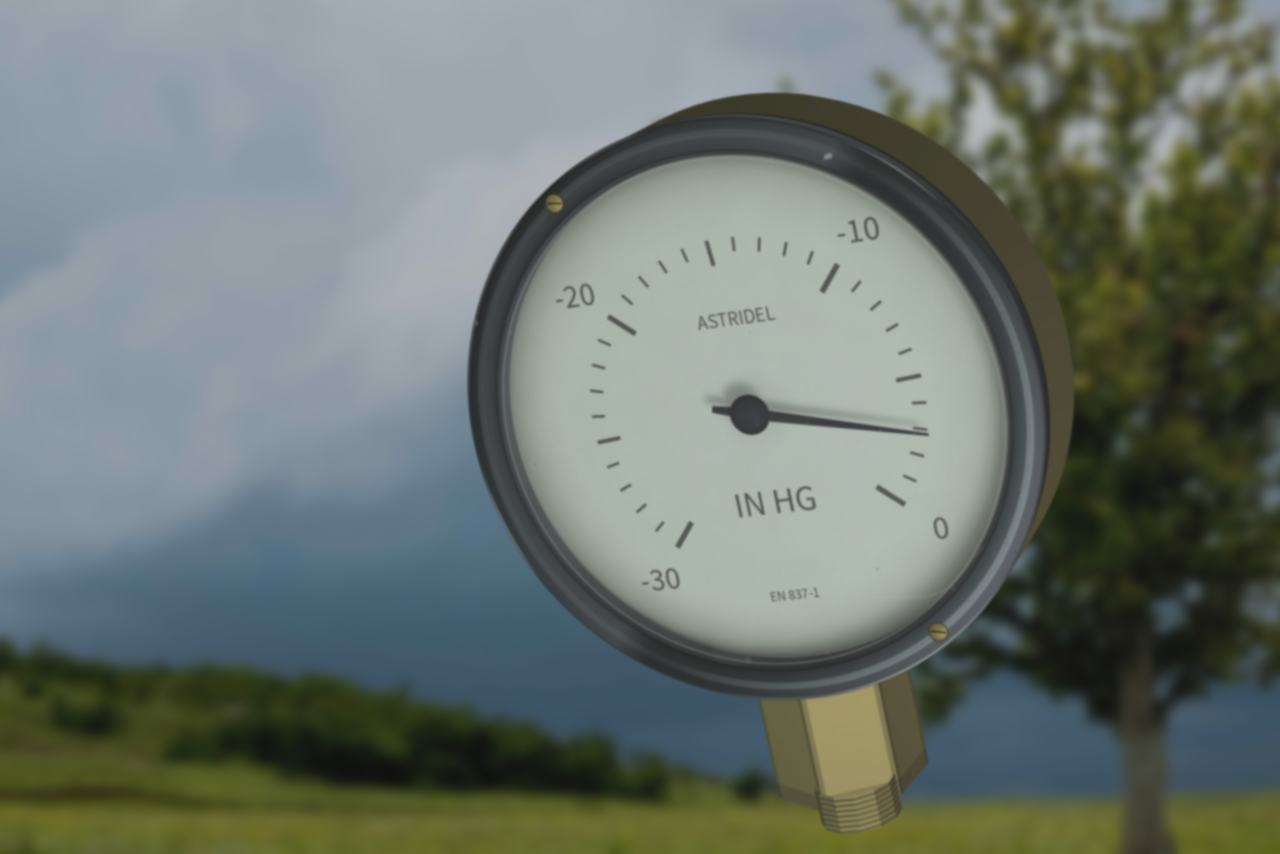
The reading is -3 inHg
